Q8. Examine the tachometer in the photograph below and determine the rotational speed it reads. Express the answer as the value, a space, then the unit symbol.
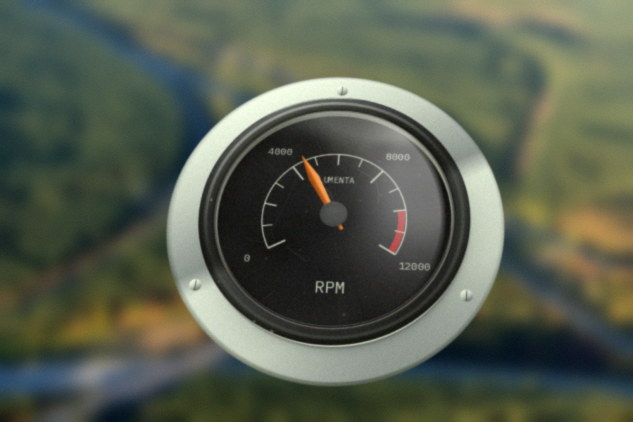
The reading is 4500 rpm
